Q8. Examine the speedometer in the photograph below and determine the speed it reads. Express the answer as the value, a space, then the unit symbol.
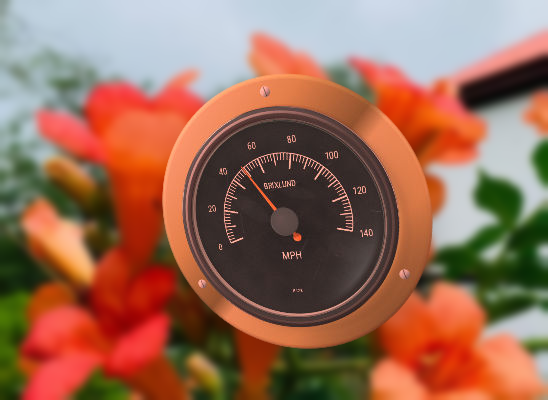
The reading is 50 mph
